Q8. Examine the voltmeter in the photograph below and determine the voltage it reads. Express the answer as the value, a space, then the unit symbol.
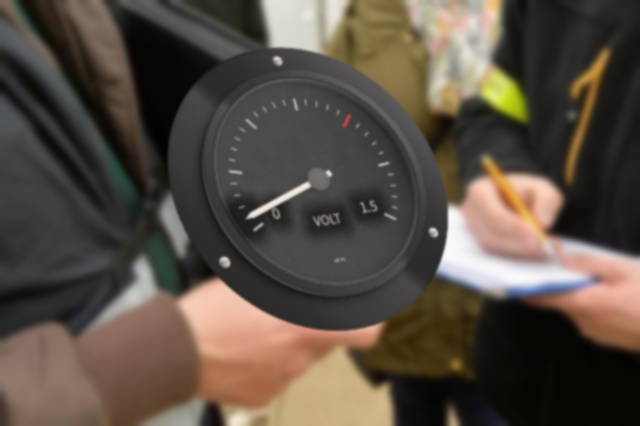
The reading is 0.05 V
